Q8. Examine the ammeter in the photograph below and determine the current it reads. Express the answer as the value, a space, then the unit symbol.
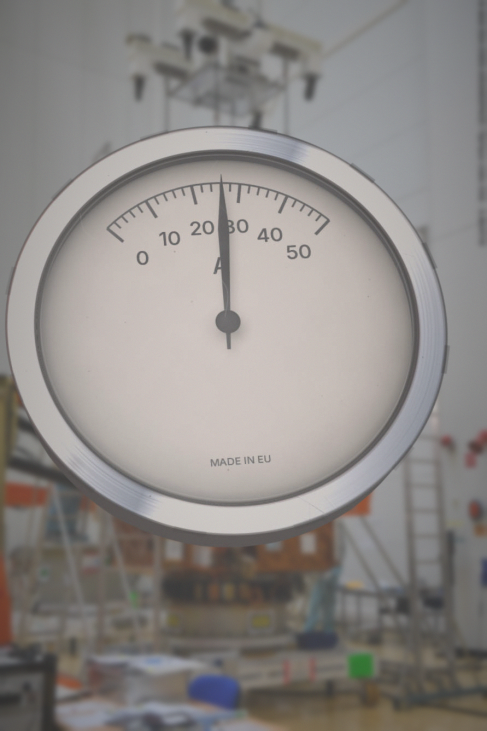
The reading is 26 A
